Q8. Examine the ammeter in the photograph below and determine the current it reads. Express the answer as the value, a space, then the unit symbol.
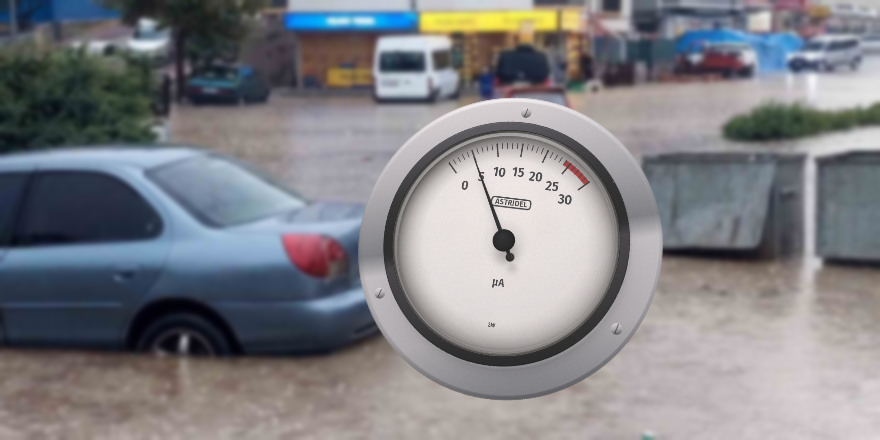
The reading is 5 µA
